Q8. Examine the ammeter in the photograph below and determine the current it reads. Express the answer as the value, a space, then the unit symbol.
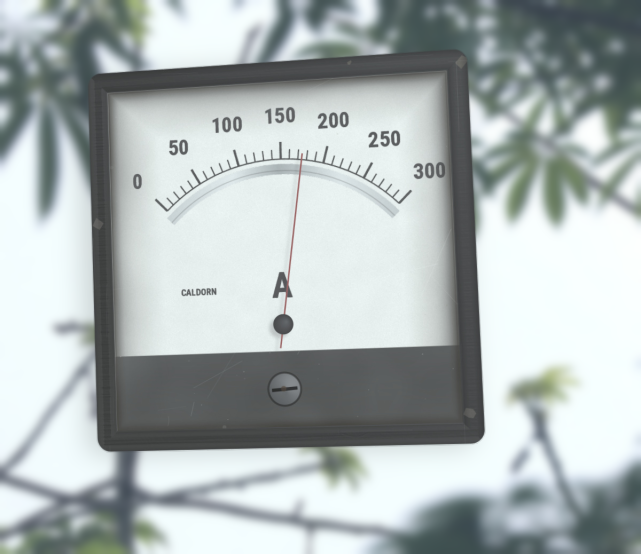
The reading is 175 A
